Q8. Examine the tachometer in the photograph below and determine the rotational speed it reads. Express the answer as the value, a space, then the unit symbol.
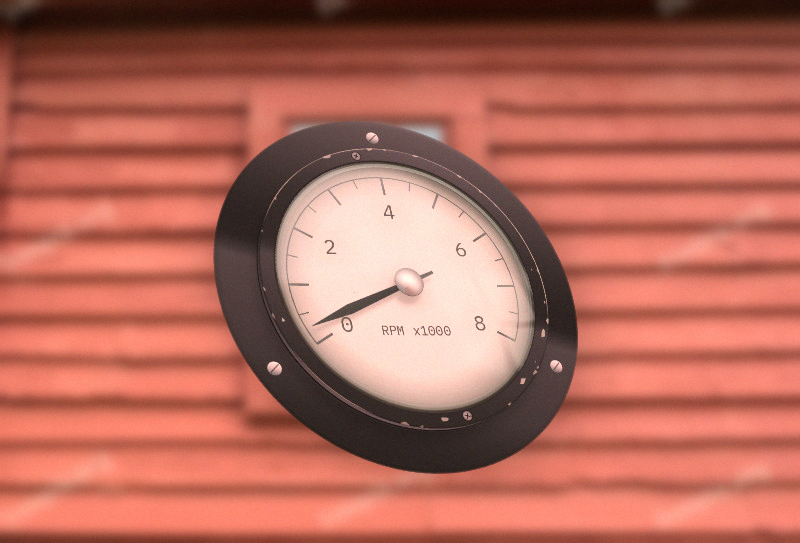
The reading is 250 rpm
